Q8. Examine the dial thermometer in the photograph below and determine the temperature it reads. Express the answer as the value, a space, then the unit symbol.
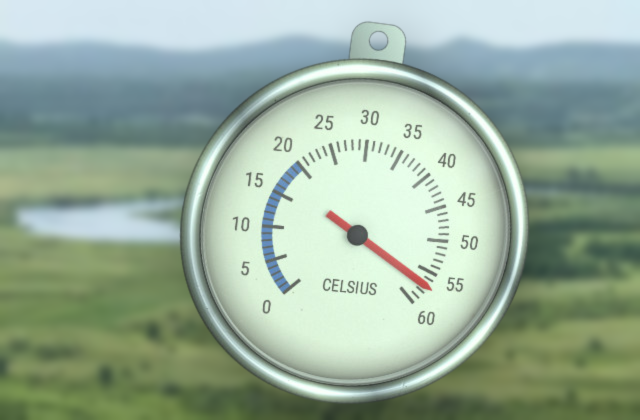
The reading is 57 °C
